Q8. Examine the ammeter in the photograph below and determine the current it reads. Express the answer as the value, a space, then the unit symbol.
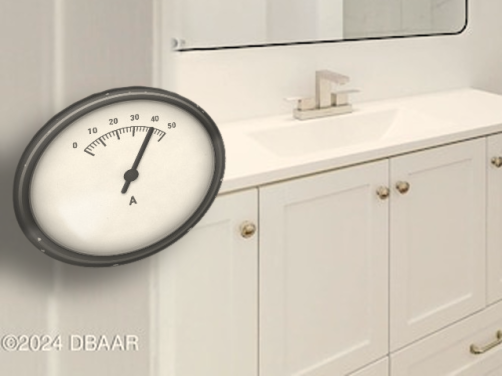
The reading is 40 A
